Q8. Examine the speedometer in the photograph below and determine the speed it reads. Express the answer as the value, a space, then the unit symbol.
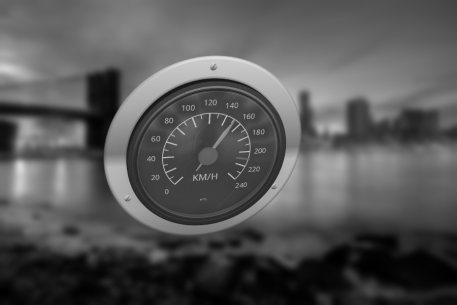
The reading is 150 km/h
